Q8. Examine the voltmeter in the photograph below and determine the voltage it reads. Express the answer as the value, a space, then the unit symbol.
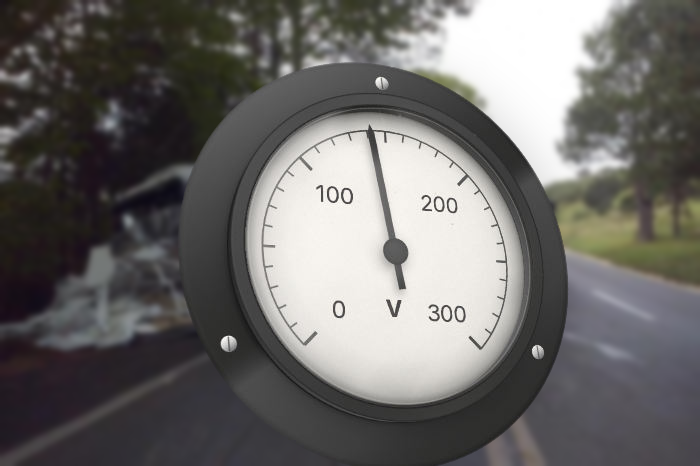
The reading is 140 V
